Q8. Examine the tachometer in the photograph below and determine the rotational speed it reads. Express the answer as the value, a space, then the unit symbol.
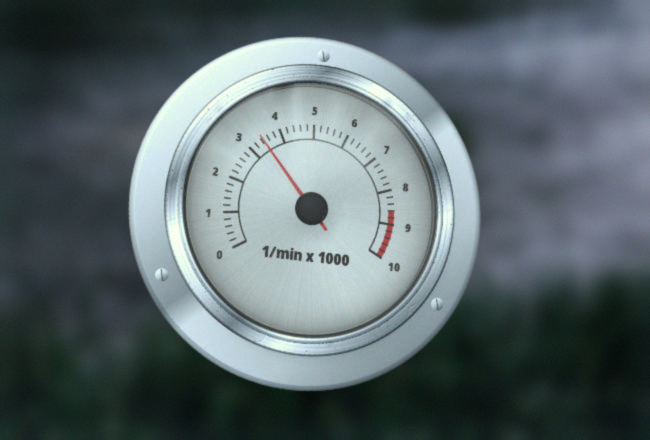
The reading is 3400 rpm
